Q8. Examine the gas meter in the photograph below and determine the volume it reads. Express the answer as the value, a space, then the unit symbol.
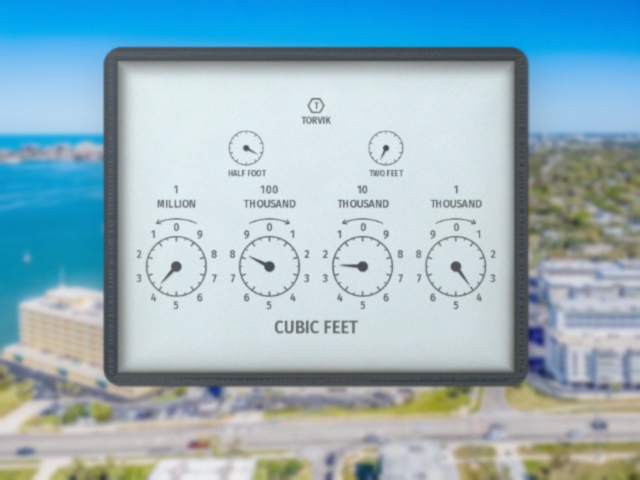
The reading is 382400 ft³
